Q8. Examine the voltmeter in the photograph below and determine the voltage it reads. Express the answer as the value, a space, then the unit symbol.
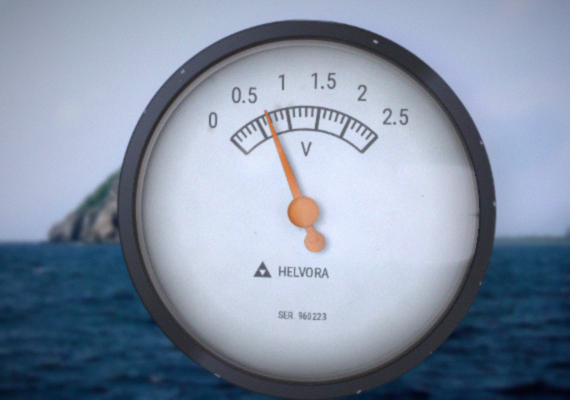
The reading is 0.7 V
